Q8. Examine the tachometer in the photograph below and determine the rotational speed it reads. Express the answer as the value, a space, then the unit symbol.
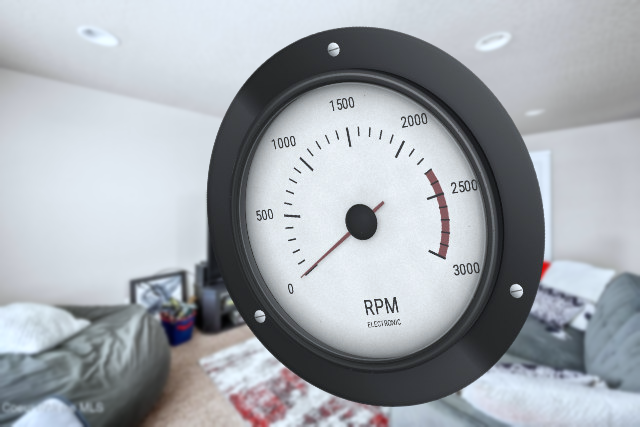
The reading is 0 rpm
